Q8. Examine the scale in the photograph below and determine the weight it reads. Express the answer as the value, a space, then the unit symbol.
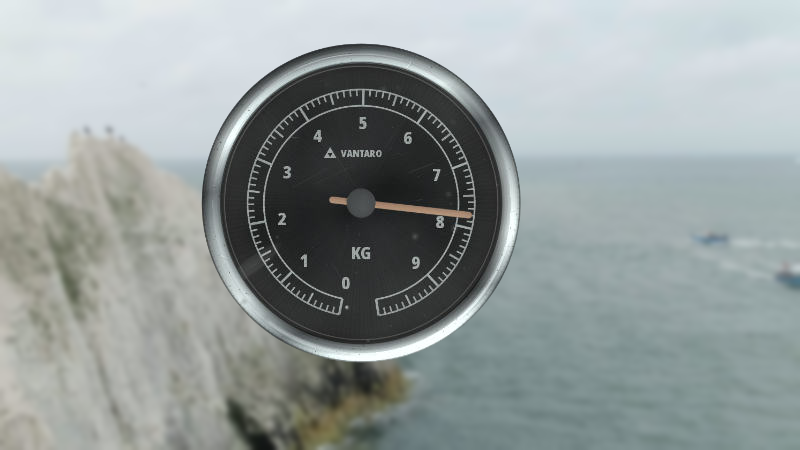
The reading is 7.8 kg
